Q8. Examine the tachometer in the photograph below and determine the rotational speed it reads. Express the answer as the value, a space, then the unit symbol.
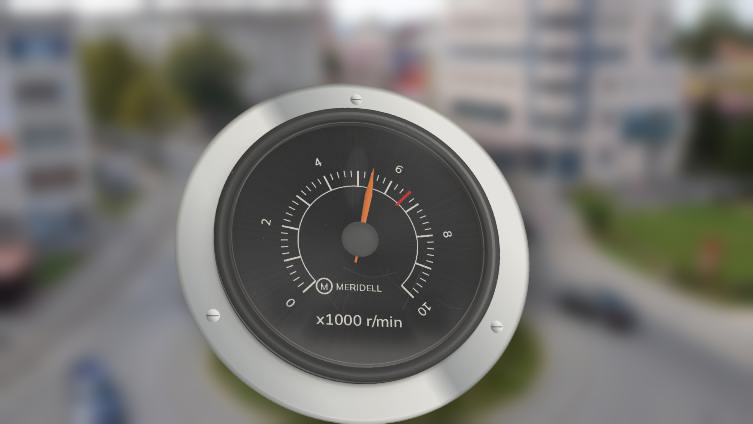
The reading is 5400 rpm
